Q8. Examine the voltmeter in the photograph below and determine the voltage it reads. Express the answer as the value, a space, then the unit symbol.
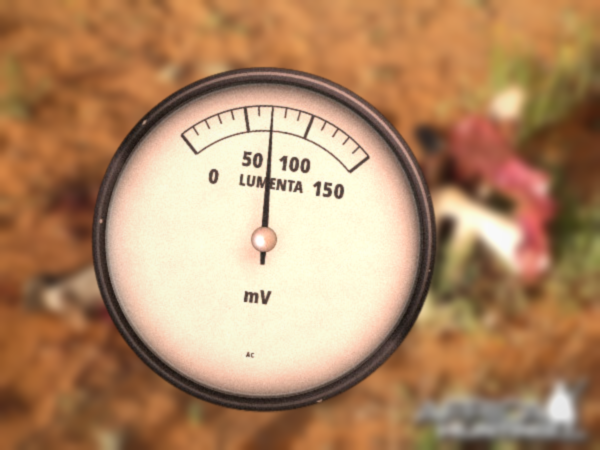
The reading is 70 mV
